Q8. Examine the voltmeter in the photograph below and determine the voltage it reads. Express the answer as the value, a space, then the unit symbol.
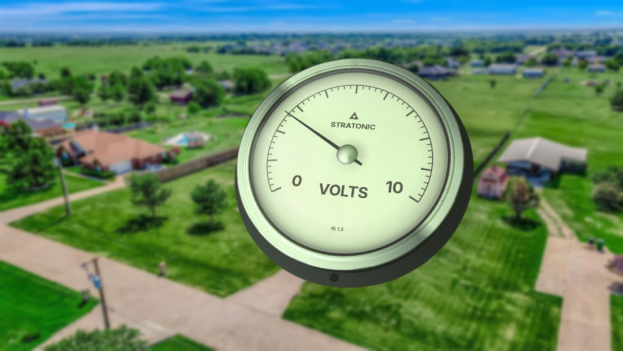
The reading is 2.6 V
